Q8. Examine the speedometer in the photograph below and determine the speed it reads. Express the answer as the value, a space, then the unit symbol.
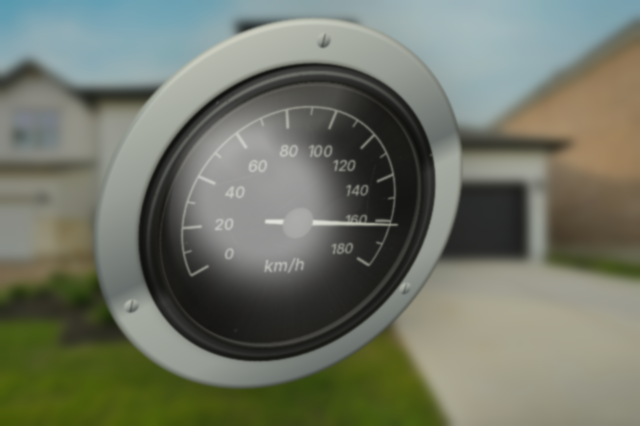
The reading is 160 km/h
